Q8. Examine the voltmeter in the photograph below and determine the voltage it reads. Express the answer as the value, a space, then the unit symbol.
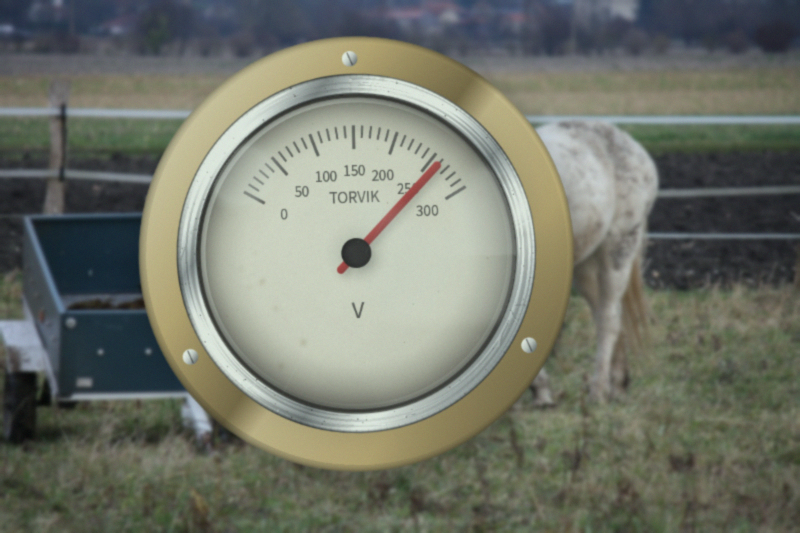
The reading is 260 V
